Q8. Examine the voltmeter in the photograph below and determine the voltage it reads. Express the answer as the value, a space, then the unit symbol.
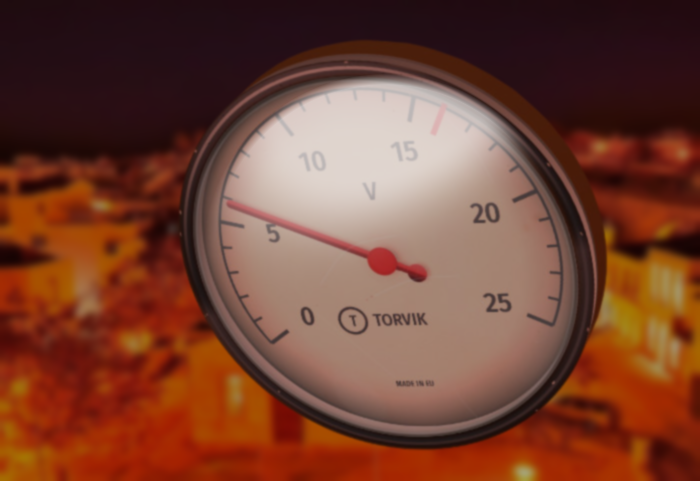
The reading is 6 V
